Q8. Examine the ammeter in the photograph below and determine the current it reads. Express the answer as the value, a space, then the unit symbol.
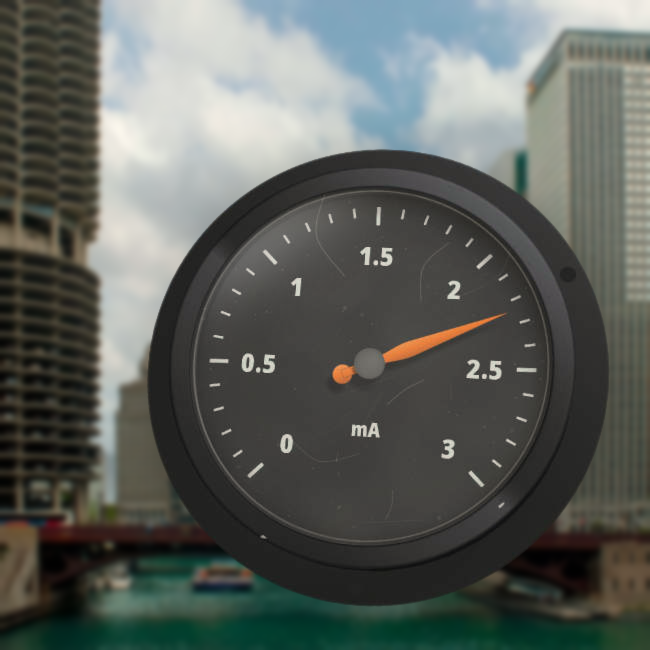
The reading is 2.25 mA
